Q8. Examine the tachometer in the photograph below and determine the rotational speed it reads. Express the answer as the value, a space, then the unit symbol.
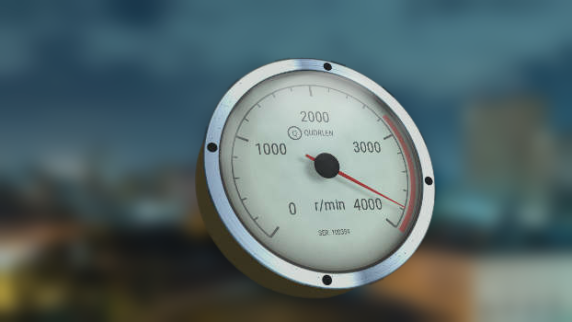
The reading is 3800 rpm
